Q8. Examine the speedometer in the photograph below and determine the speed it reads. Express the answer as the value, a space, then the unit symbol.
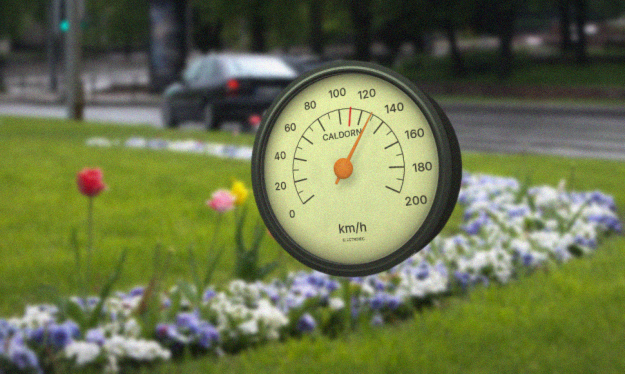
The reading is 130 km/h
